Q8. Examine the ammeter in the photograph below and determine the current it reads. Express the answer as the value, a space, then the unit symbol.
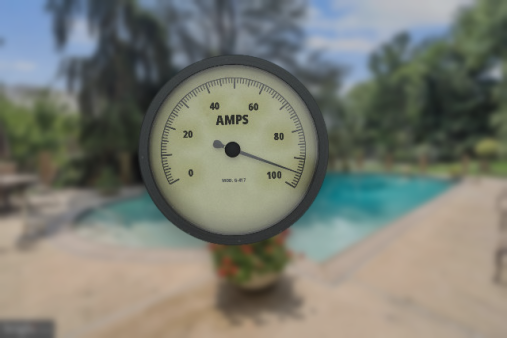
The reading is 95 A
